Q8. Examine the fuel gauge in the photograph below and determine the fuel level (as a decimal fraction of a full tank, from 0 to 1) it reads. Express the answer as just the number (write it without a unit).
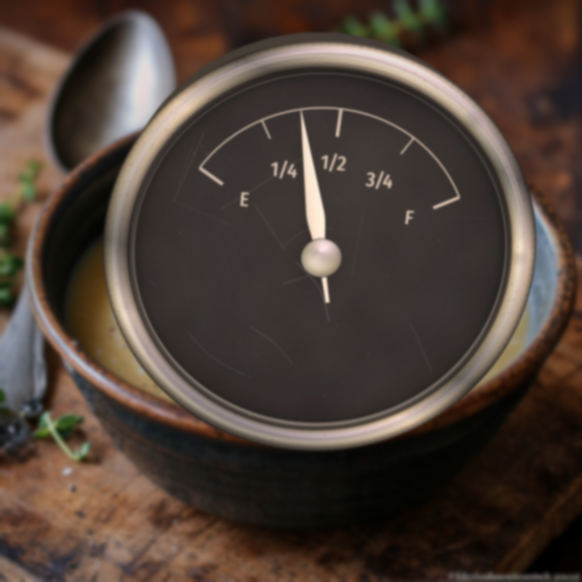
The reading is 0.375
